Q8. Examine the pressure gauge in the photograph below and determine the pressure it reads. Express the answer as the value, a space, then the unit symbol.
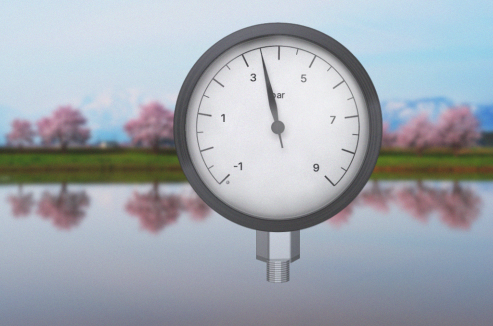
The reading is 3.5 bar
